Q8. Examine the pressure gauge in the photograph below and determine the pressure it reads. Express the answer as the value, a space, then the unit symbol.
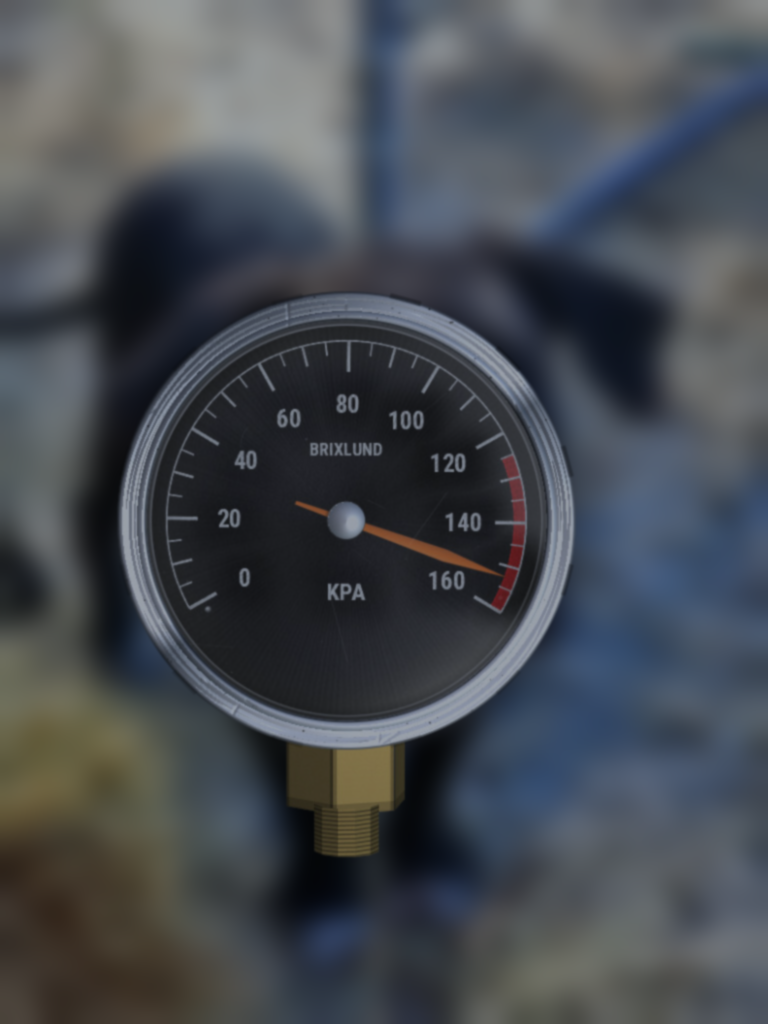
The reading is 152.5 kPa
